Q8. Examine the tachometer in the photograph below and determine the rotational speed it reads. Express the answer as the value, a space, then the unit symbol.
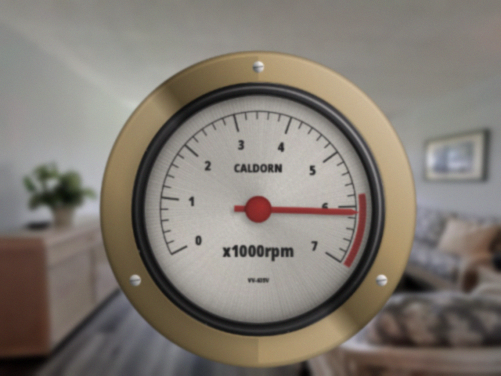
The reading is 6100 rpm
